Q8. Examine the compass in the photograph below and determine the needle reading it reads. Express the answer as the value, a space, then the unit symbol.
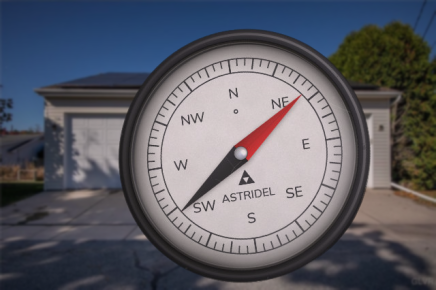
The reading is 55 °
